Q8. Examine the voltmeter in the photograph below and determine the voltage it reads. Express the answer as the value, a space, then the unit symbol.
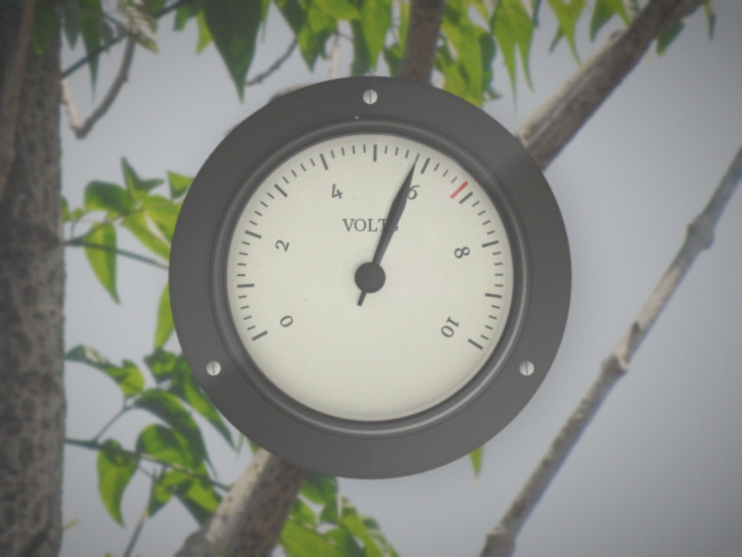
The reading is 5.8 V
